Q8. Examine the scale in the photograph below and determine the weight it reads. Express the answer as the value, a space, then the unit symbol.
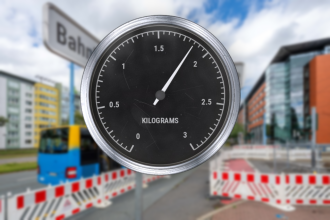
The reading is 1.85 kg
